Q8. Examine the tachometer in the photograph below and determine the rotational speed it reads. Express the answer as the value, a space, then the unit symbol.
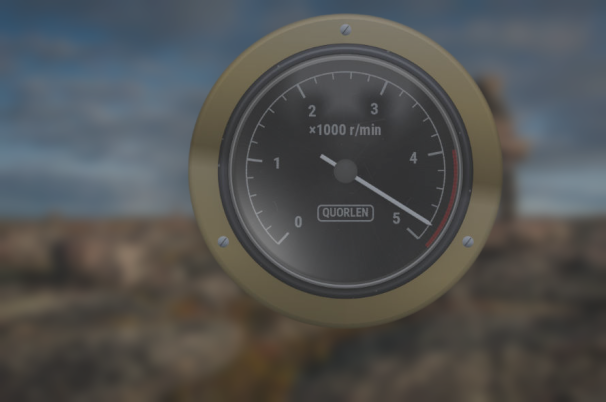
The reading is 4800 rpm
